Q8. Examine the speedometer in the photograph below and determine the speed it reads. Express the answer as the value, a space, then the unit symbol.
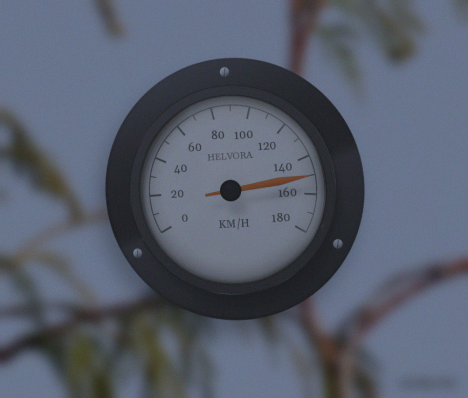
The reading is 150 km/h
